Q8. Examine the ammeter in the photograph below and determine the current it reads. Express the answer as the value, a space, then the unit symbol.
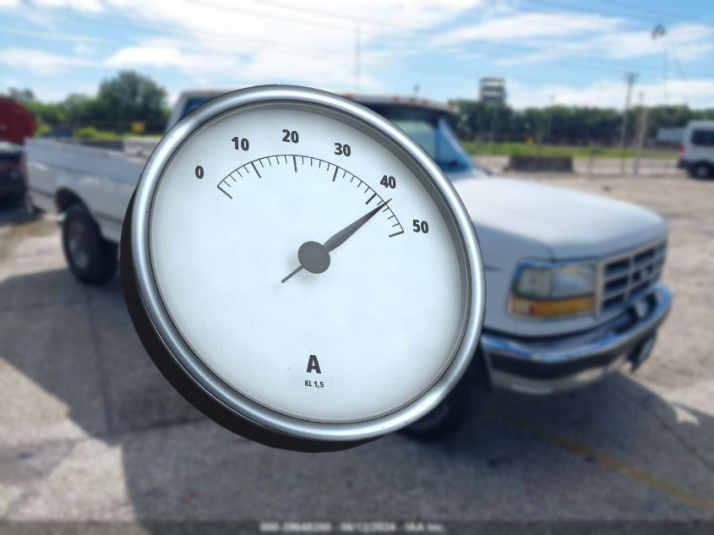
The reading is 43 A
